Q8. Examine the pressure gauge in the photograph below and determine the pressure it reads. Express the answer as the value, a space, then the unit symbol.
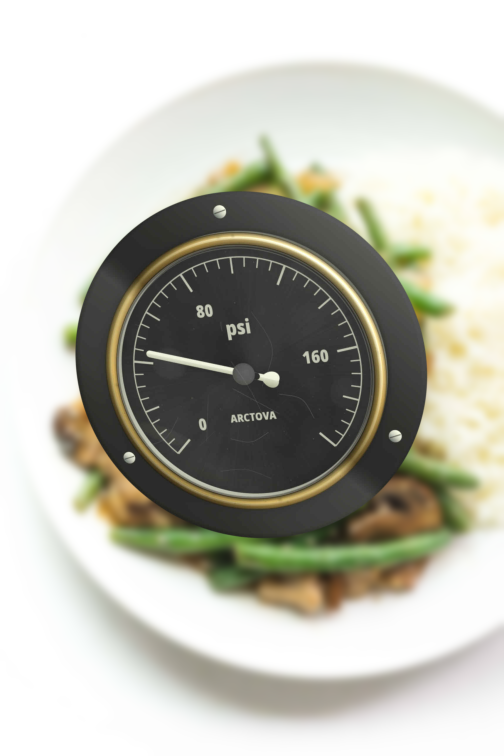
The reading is 45 psi
